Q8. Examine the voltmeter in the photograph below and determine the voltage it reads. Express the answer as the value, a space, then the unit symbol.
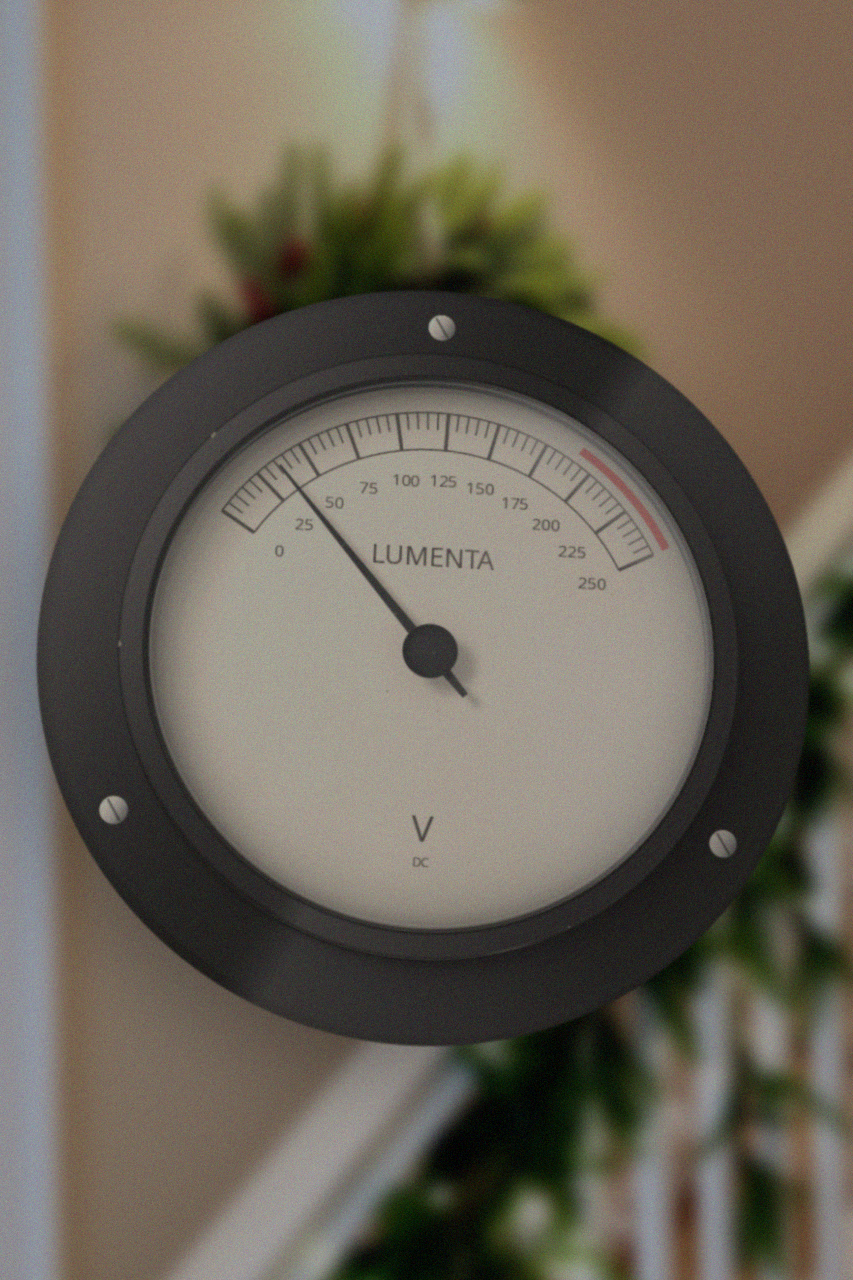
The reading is 35 V
